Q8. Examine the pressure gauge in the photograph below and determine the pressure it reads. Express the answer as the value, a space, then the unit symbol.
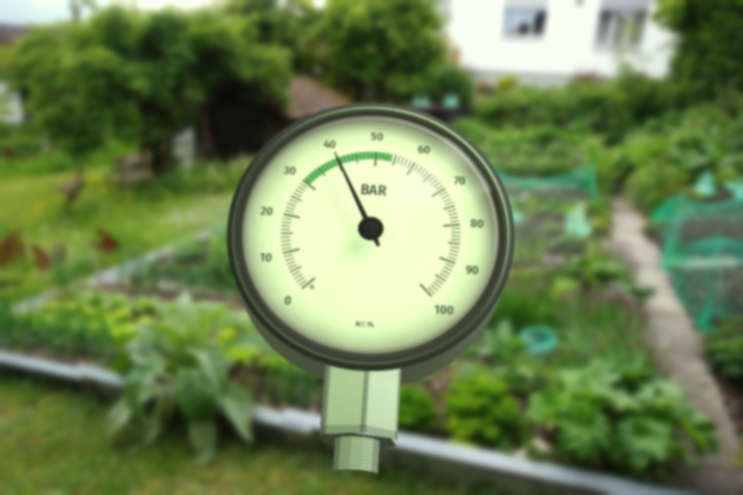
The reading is 40 bar
